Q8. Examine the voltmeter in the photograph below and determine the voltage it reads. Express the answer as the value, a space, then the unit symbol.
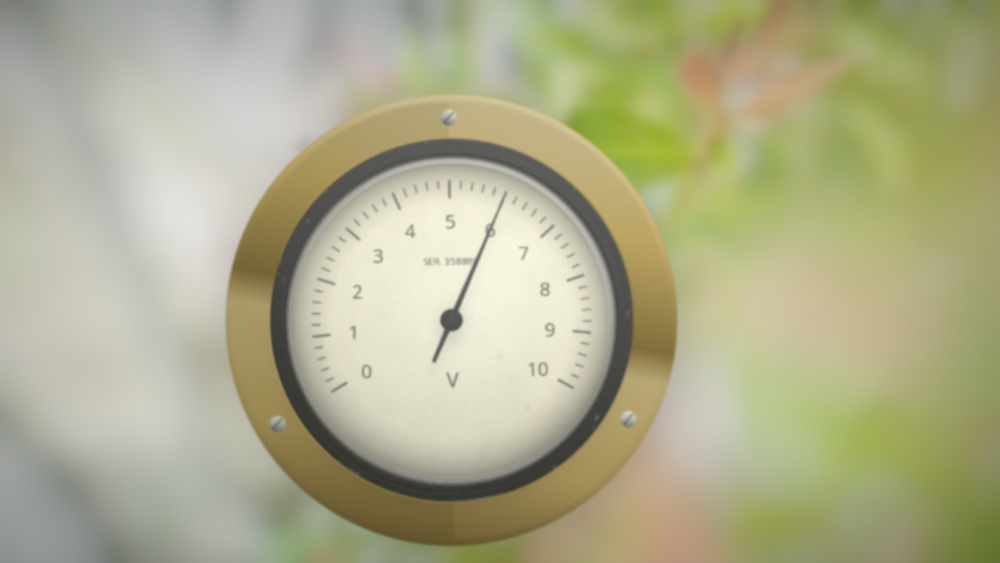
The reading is 6 V
